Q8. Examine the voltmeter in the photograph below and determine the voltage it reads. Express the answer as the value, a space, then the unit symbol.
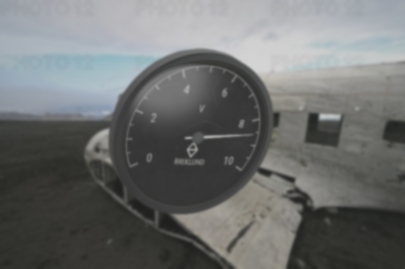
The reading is 8.5 V
